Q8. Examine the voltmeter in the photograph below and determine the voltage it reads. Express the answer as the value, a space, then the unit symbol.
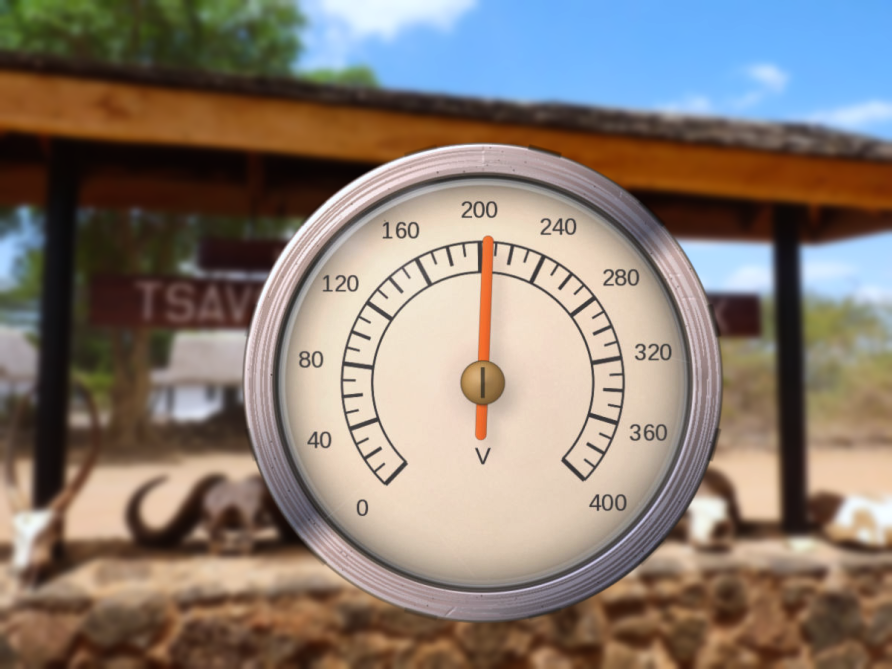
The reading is 205 V
